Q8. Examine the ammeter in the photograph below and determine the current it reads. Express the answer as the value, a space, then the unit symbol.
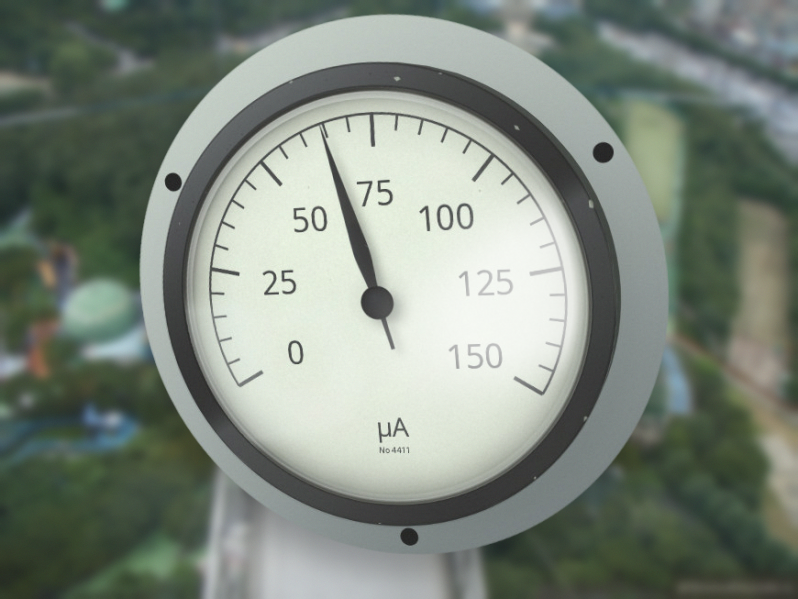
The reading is 65 µA
